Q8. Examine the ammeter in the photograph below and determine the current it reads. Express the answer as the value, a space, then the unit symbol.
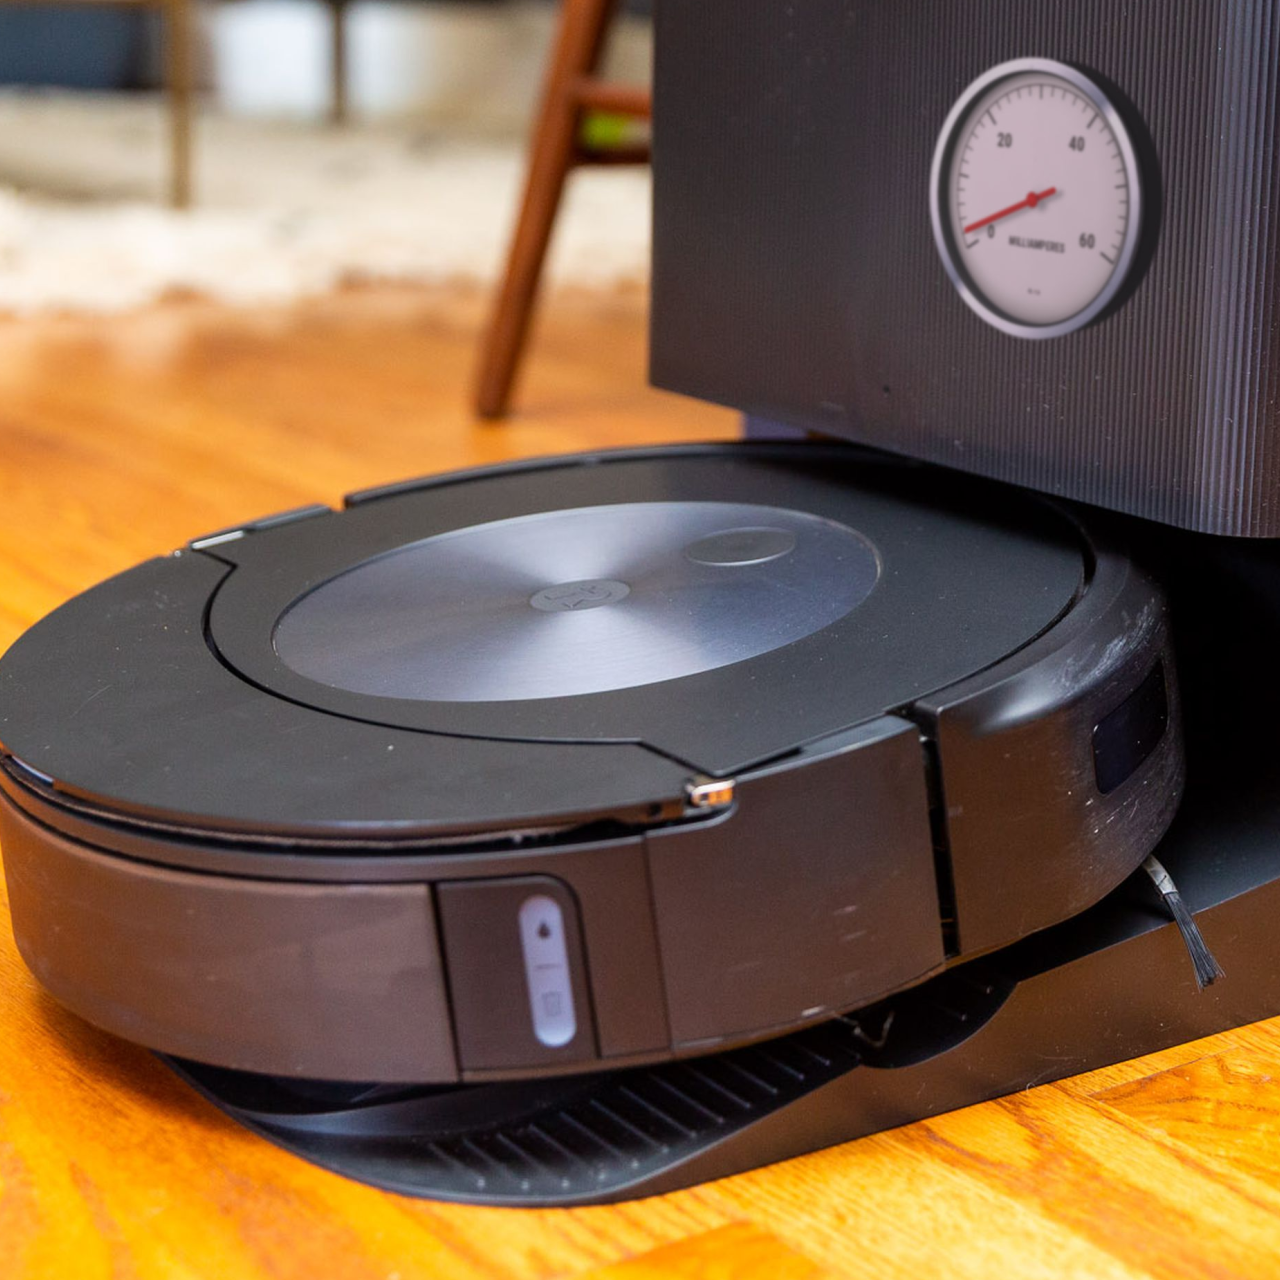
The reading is 2 mA
